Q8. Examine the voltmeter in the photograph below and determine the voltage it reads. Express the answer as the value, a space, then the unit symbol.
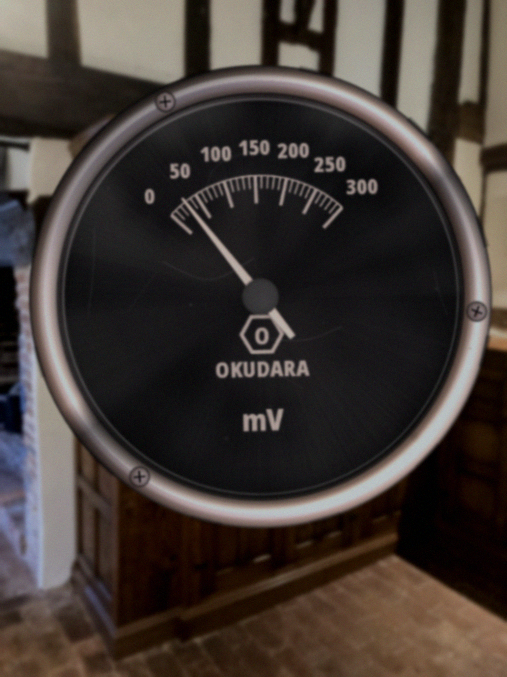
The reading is 30 mV
